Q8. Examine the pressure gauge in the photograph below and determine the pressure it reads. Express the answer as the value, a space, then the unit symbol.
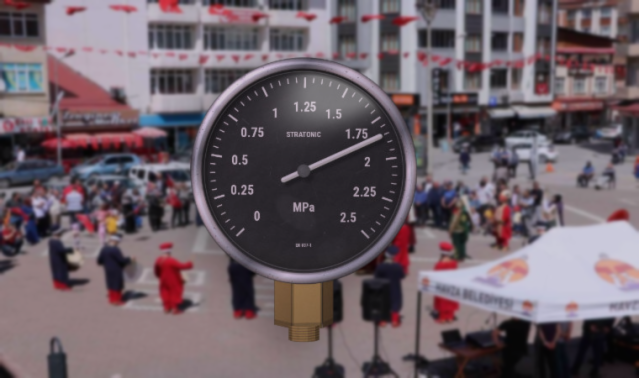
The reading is 1.85 MPa
